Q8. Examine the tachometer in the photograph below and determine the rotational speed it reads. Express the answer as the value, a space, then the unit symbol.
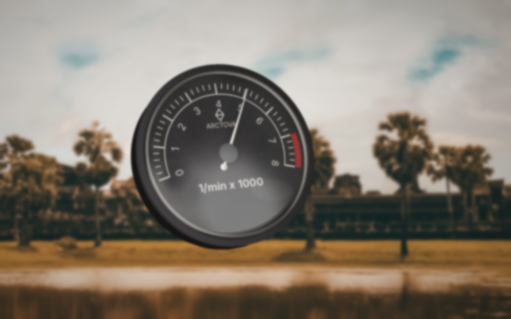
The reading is 5000 rpm
